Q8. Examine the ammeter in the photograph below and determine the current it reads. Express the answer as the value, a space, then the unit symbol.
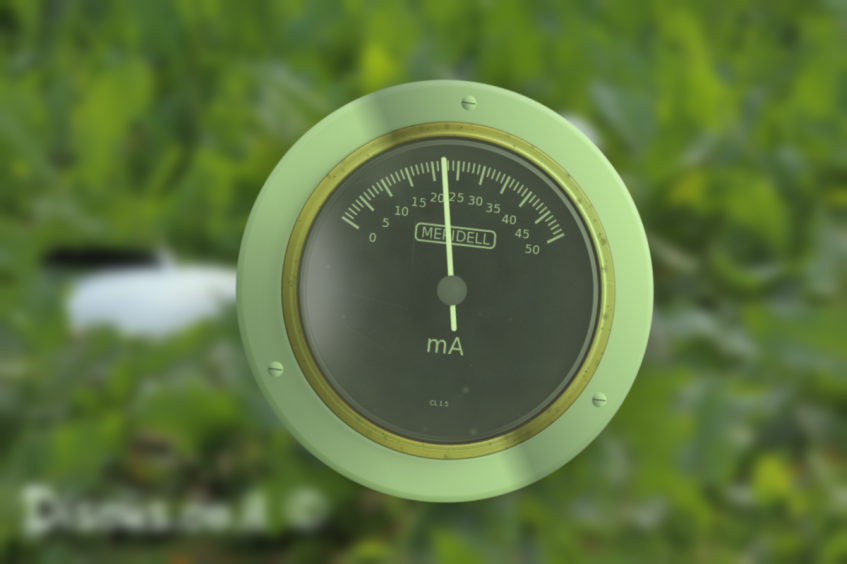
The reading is 22 mA
